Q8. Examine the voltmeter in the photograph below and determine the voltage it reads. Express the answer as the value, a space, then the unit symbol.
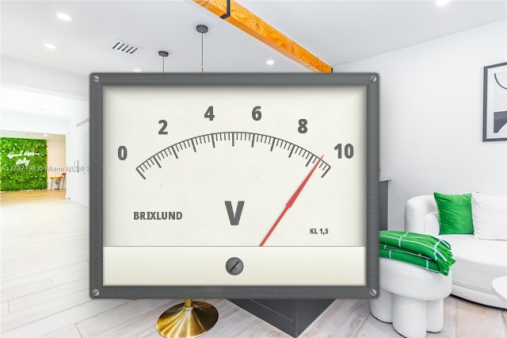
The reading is 9.4 V
